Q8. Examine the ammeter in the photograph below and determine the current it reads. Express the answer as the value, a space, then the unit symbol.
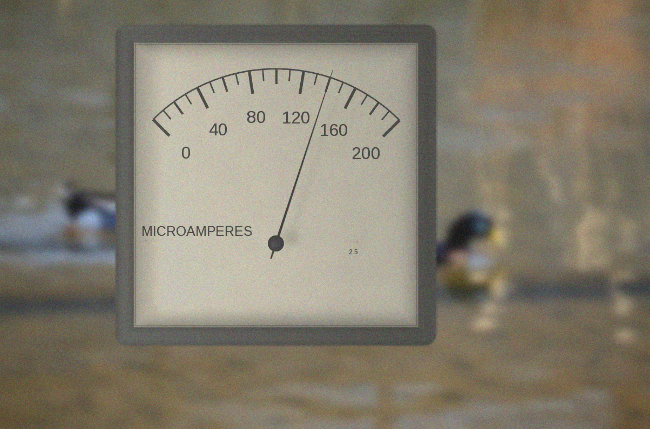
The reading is 140 µA
